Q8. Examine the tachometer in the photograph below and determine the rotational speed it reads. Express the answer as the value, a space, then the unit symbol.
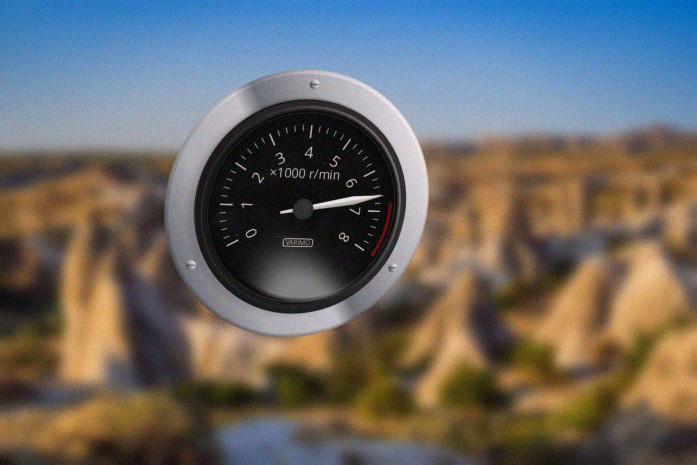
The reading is 6600 rpm
